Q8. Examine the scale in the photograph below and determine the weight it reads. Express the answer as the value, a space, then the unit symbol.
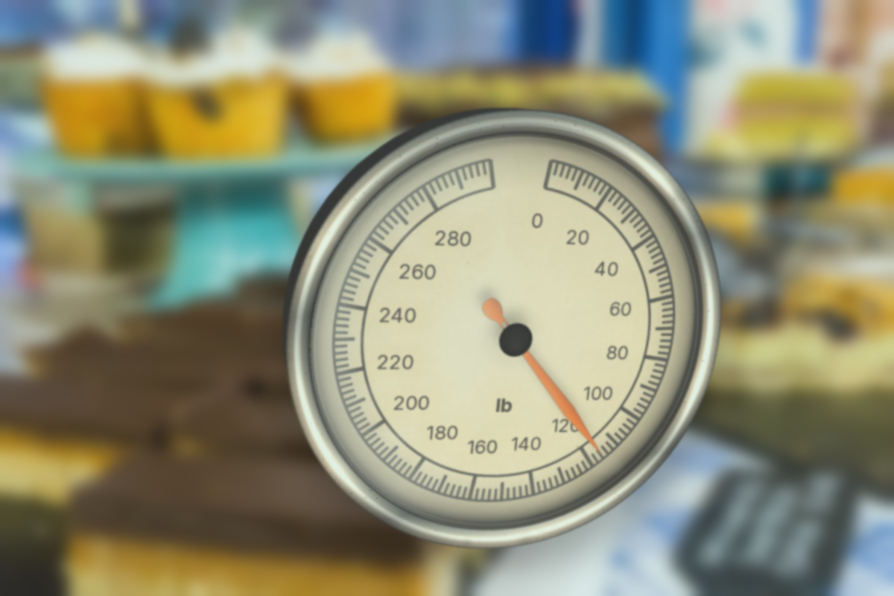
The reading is 116 lb
